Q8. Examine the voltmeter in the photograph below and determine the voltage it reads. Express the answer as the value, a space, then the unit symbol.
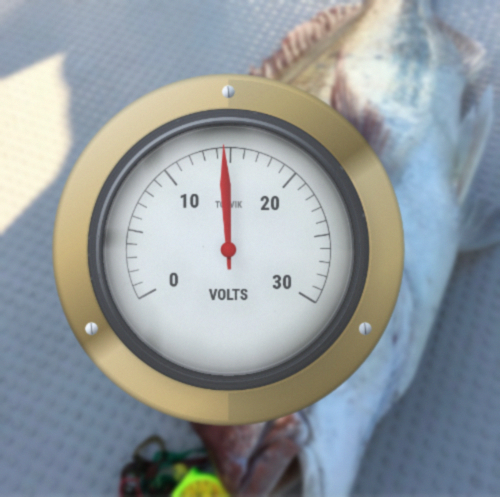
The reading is 14.5 V
